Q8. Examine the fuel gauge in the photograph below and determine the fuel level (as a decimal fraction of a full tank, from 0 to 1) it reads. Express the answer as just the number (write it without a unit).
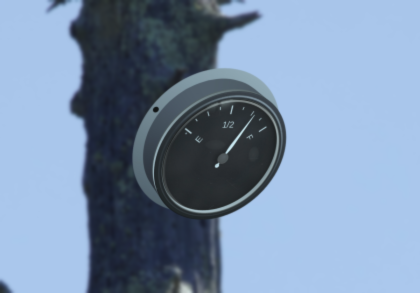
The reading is 0.75
